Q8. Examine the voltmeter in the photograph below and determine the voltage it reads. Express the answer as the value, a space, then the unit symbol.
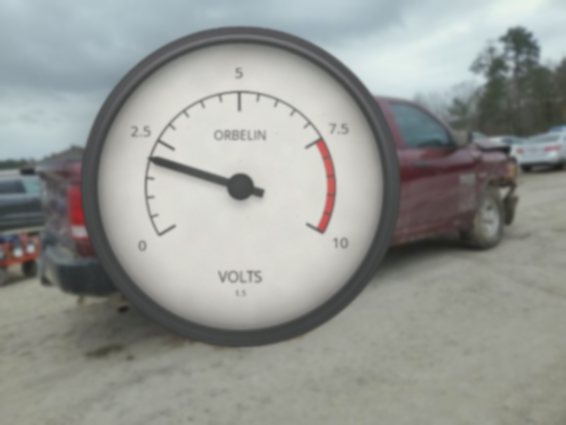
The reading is 2 V
